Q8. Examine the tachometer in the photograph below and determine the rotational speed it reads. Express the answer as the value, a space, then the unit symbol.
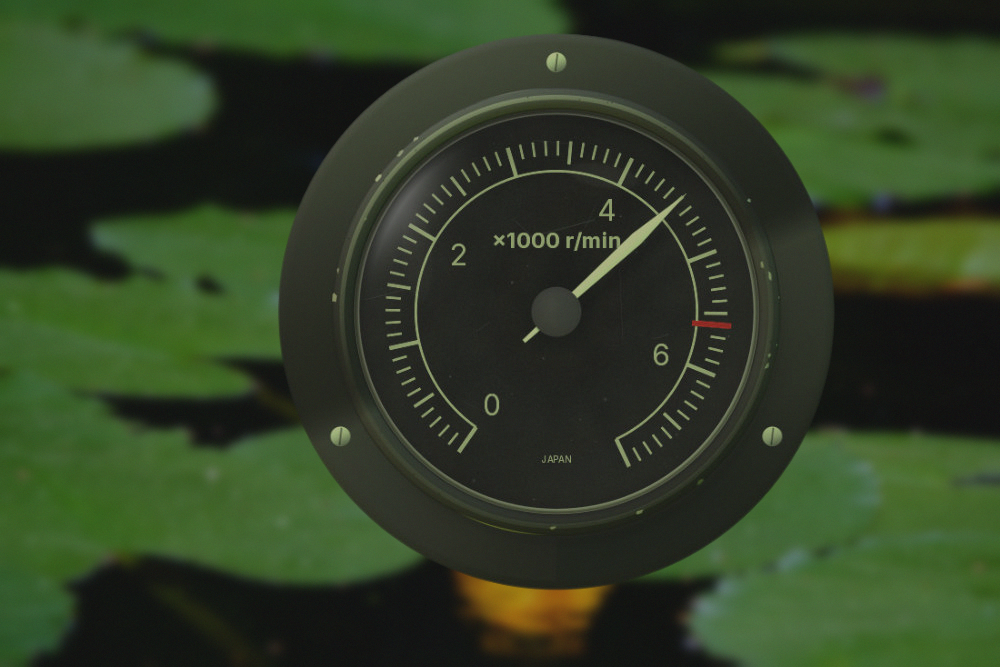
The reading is 4500 rpm
